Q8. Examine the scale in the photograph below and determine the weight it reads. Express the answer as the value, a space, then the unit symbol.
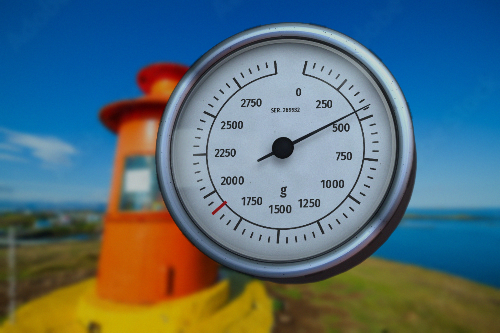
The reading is 450 g
